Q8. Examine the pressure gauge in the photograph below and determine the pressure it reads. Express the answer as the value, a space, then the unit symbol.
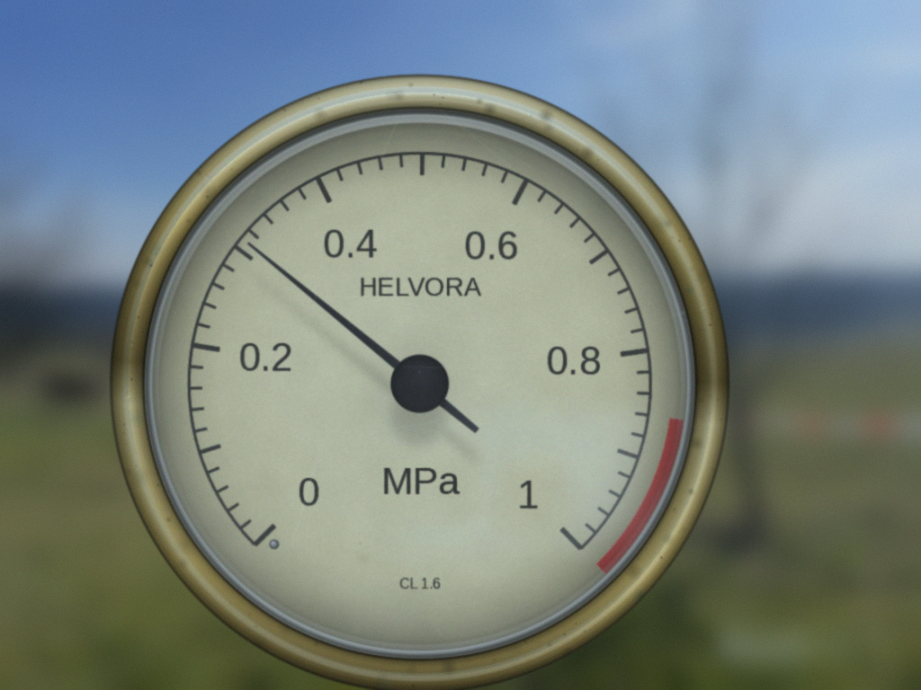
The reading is 0.31 MPa
